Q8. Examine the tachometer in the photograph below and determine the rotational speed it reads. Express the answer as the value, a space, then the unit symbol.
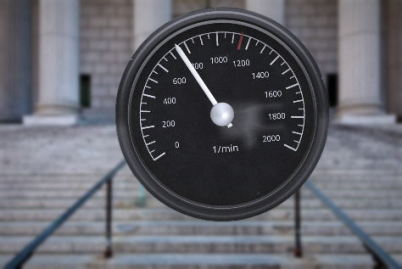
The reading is 750 rpm
